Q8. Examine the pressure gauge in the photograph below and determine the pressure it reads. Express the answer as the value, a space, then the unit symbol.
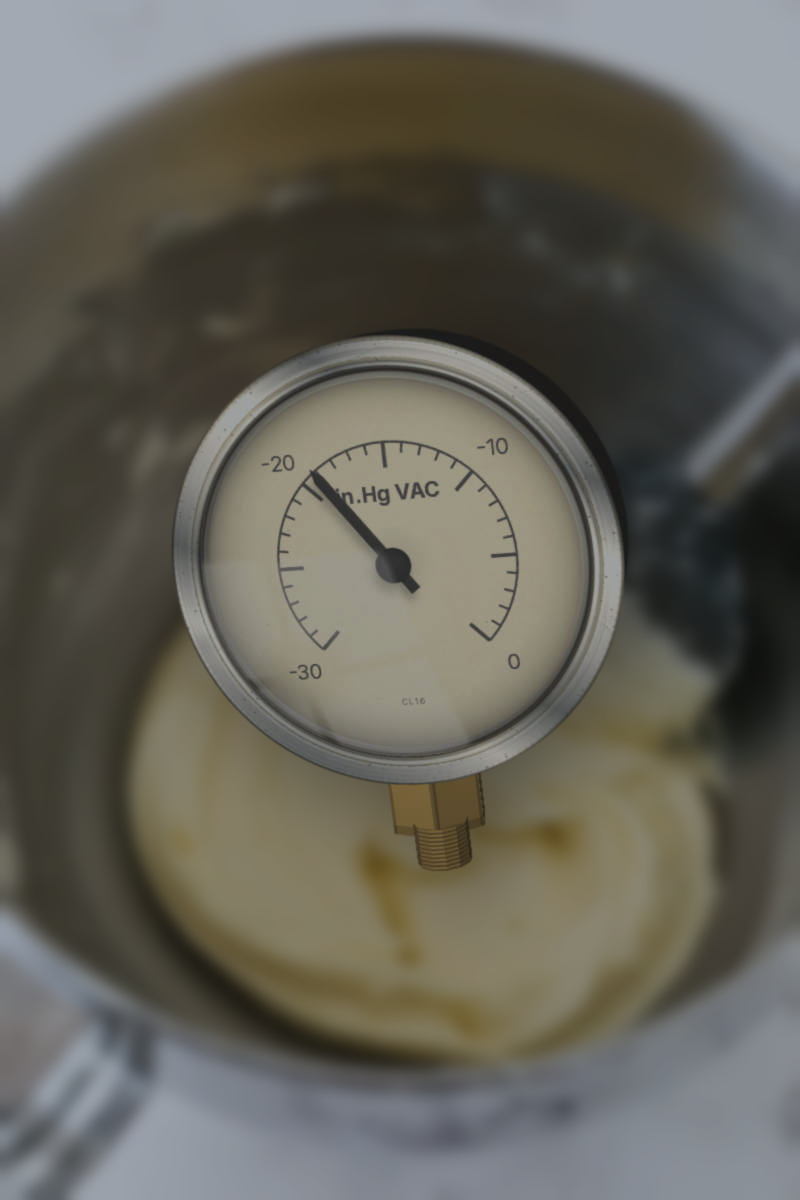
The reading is -19 inHg
